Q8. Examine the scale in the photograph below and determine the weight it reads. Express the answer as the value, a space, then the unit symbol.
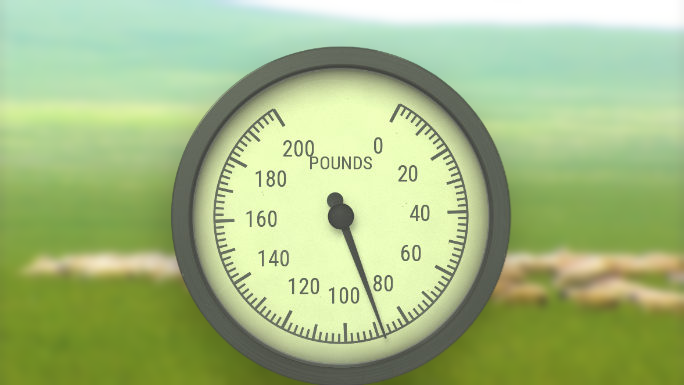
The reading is 88 lb
